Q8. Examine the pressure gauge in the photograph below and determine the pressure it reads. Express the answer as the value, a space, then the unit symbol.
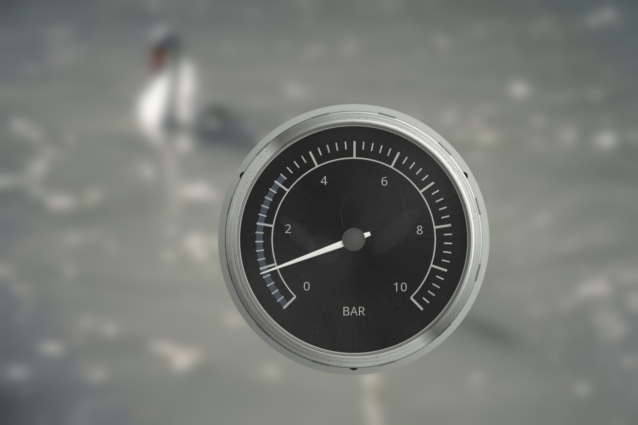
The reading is 0.9 bar
